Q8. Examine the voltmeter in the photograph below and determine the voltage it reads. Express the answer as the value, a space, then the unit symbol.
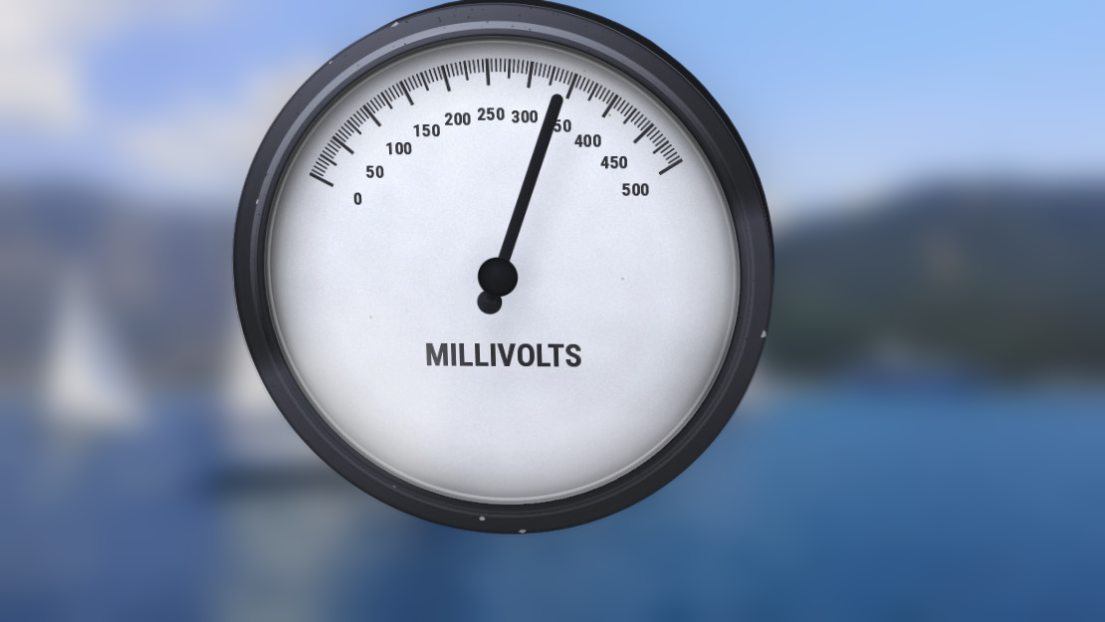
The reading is 340 mV
